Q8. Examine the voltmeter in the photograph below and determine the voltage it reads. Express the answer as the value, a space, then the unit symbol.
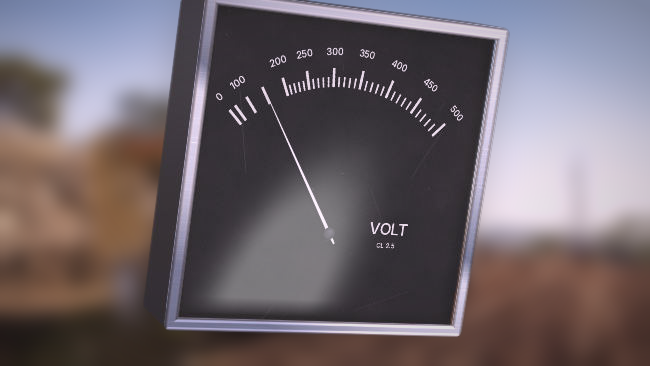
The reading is 150 V
